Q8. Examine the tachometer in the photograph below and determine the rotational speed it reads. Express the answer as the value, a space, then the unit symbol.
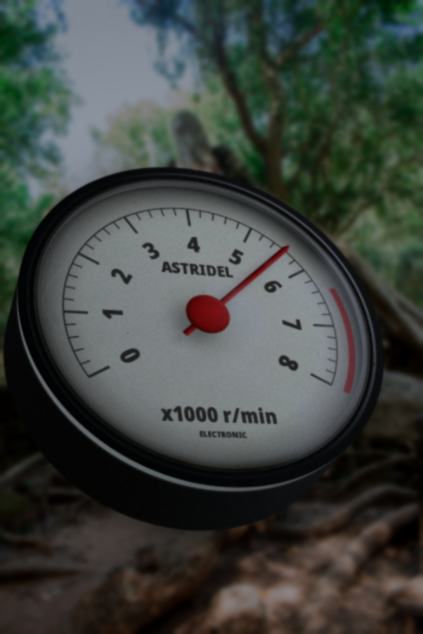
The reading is 5600 rpm
